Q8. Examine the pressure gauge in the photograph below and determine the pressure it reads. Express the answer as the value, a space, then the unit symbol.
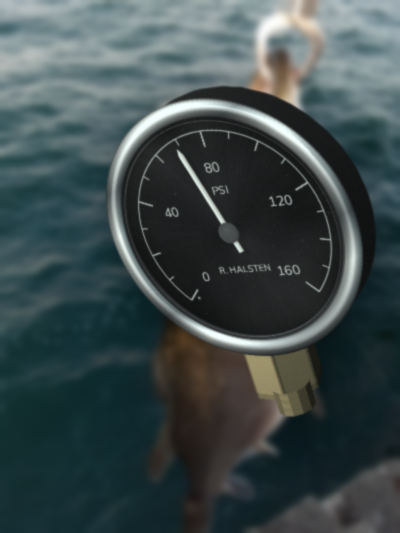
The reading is 70 psi
